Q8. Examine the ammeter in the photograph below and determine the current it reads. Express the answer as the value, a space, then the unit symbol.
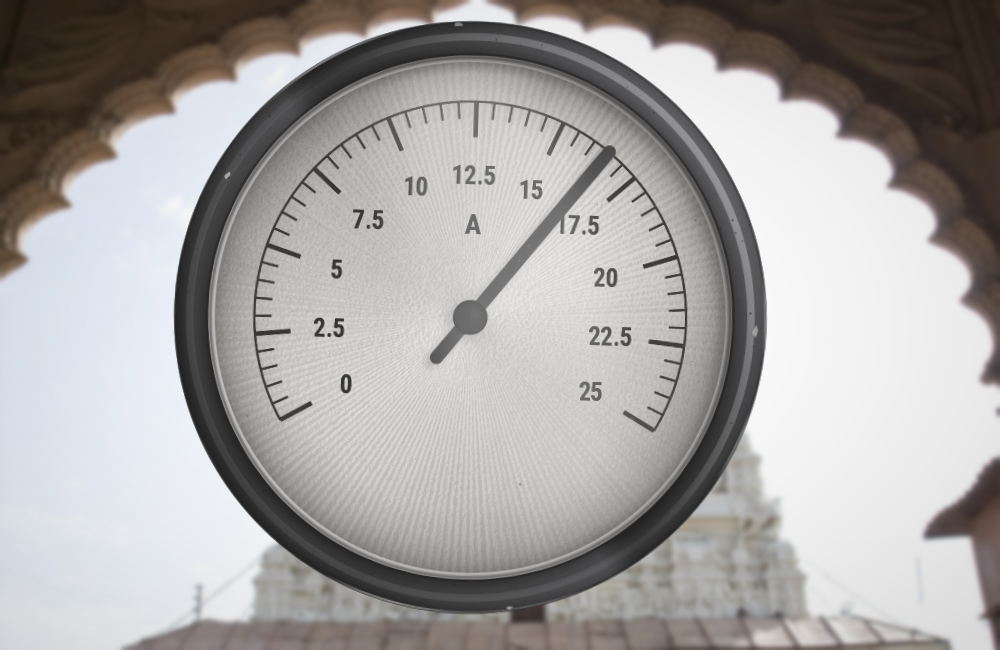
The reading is 16.5 A
